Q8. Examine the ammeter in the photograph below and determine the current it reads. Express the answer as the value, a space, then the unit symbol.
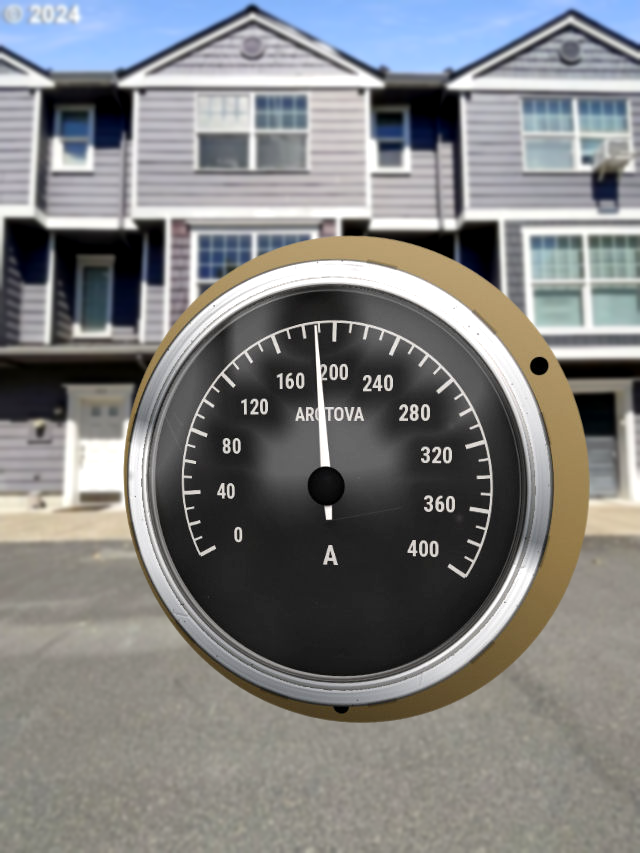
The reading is 190 A
